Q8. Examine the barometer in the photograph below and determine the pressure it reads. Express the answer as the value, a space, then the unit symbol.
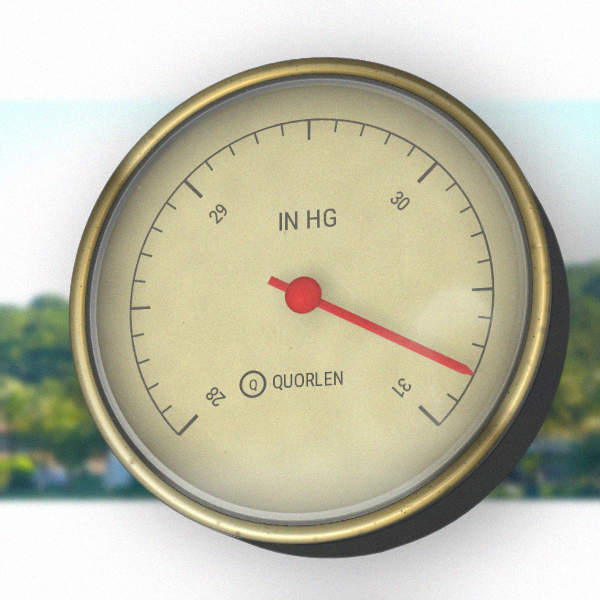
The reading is 30.8 inHg
